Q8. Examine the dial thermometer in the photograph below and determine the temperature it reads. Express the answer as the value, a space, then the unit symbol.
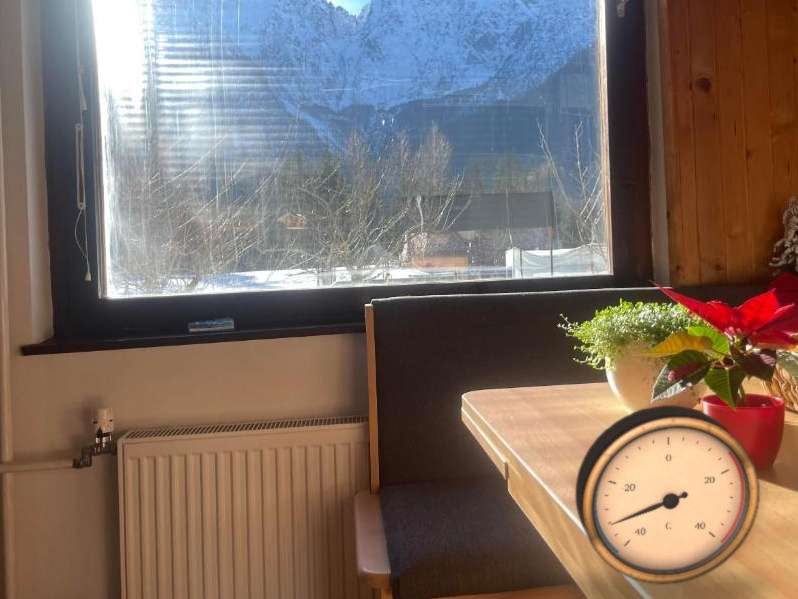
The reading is -32 °C
